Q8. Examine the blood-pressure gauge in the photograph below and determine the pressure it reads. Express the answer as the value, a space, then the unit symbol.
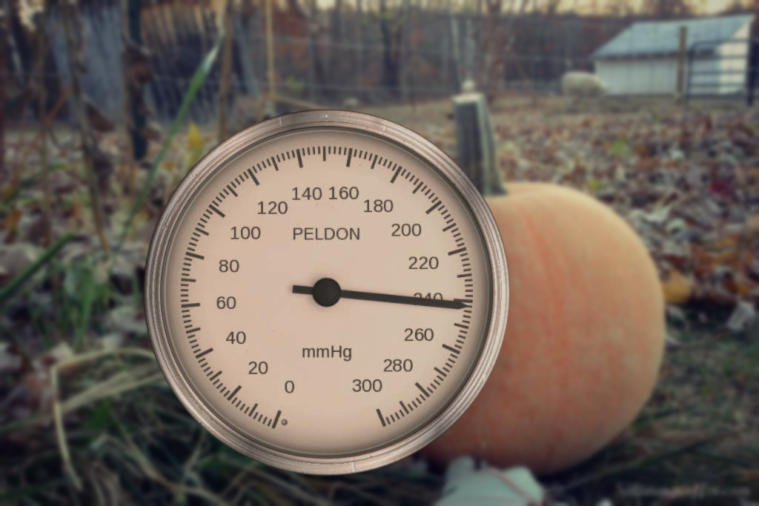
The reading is 242 mmHg
